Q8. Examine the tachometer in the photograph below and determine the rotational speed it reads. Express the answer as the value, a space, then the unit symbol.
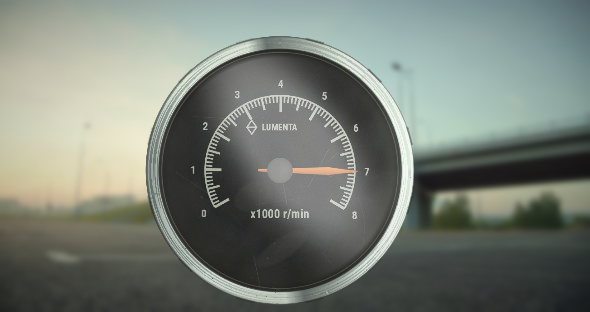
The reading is 7000 rpm
